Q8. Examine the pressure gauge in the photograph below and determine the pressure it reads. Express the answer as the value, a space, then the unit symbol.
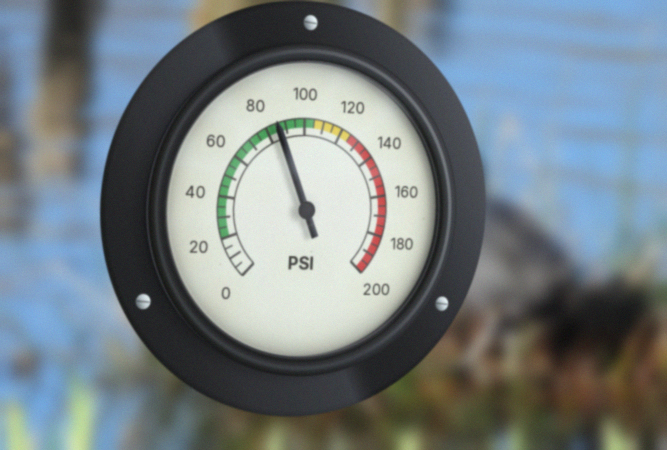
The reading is 85 psi
